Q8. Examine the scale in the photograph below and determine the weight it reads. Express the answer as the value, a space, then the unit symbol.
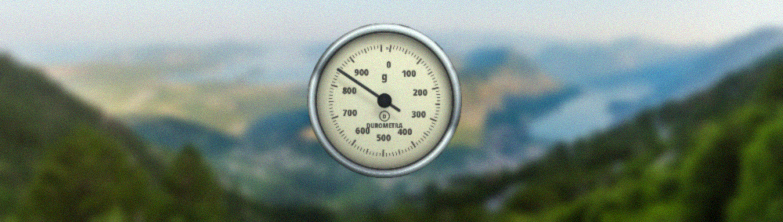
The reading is 850 g
